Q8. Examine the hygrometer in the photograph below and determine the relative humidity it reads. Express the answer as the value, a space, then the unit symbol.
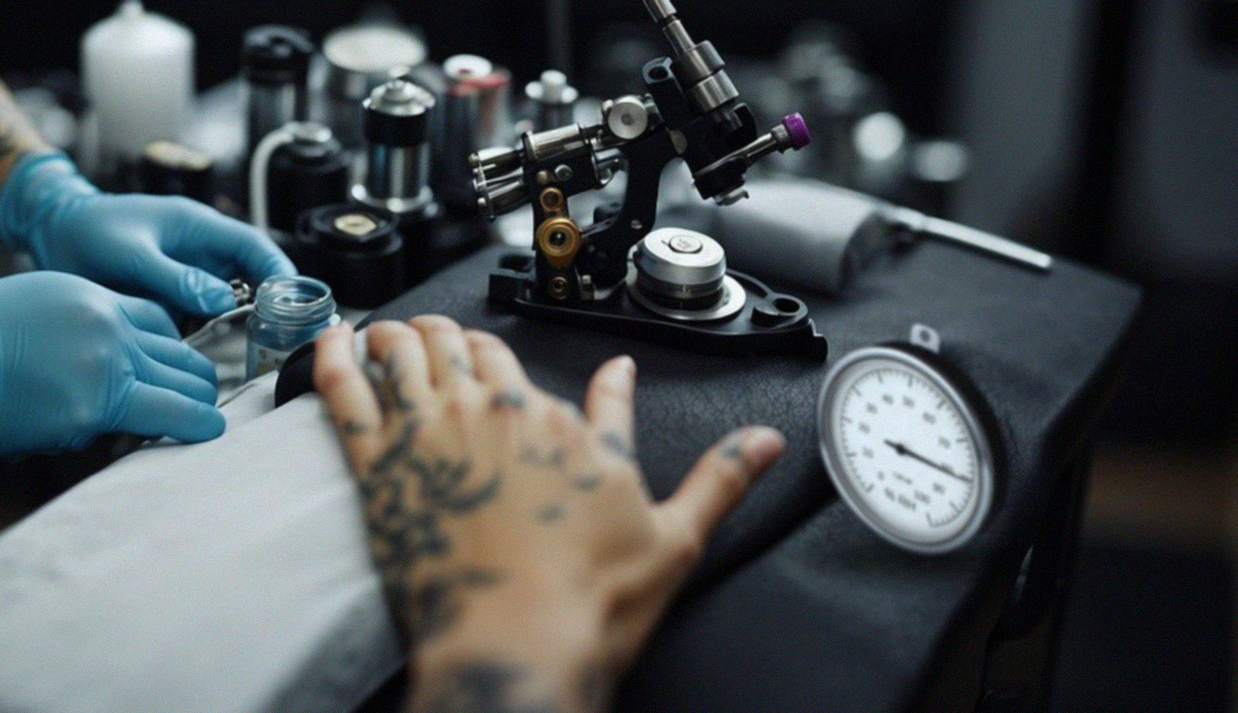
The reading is 80 %
